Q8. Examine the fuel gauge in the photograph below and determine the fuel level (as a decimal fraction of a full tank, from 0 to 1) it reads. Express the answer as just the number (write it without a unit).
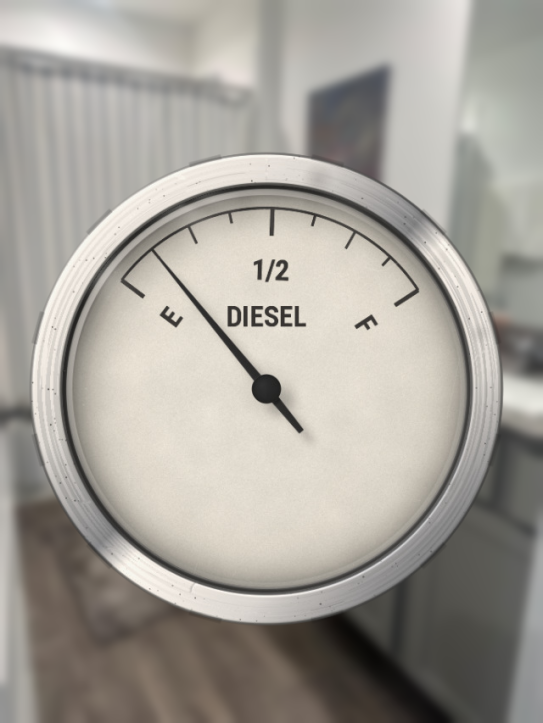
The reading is 0.125
